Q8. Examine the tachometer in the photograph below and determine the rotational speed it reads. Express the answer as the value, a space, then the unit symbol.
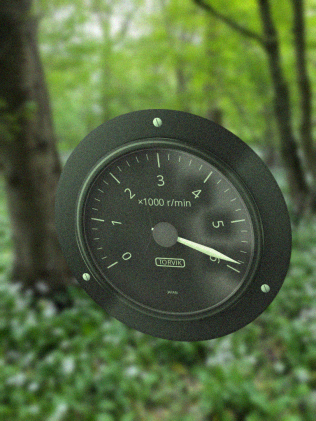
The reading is 5800 rpm
